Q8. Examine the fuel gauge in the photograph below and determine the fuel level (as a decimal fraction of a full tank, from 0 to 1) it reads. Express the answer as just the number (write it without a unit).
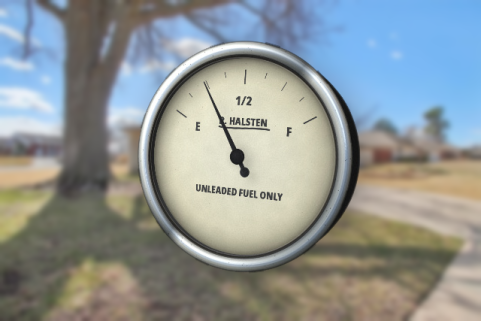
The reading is 0.25
